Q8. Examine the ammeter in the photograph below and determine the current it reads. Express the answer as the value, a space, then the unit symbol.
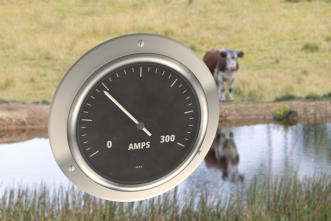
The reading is 95 A
